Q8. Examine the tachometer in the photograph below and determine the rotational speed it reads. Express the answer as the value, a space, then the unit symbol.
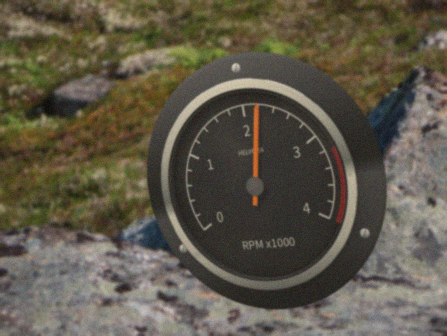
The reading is 2200 rpm
